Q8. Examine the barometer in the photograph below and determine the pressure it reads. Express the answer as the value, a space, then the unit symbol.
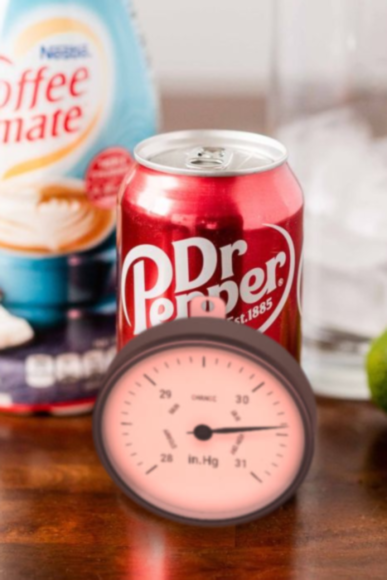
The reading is 30.4 inHg
